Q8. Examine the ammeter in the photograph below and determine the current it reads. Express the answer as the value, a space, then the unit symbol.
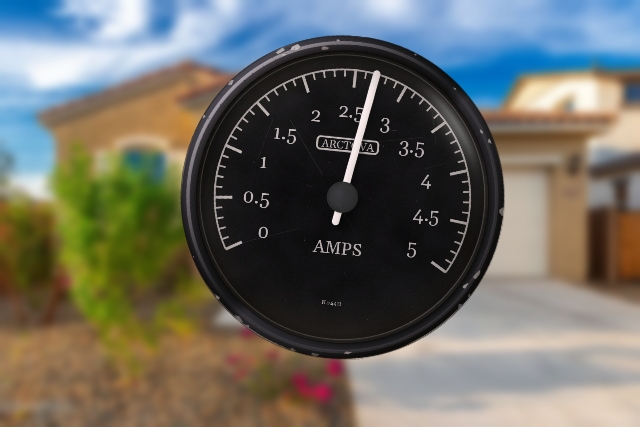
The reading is 2.7 A
